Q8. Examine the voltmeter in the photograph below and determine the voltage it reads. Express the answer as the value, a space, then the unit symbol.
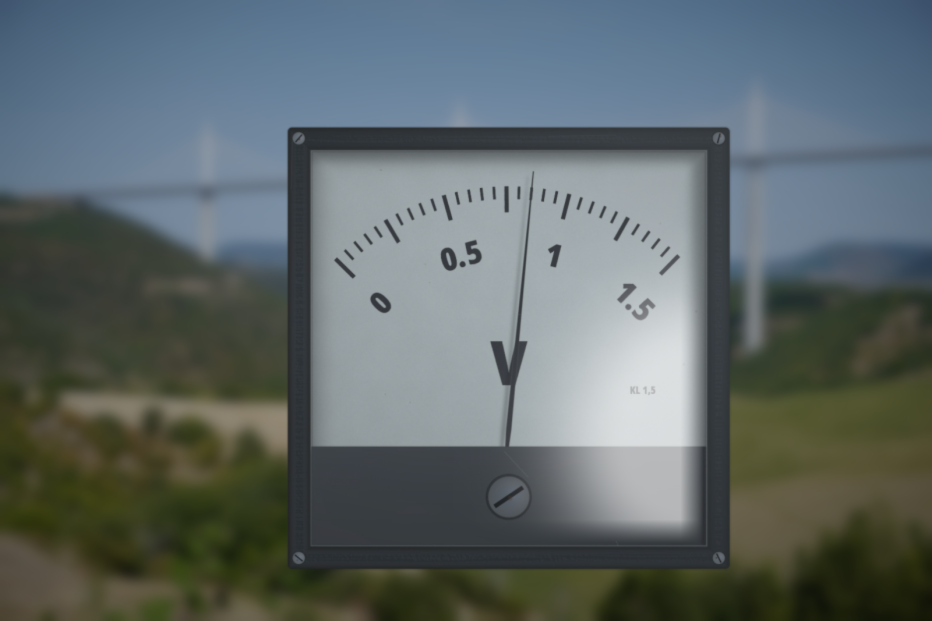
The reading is 0.85 V
